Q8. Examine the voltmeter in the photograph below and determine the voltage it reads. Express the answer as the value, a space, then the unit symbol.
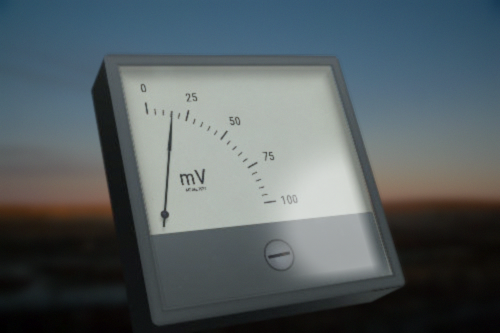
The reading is 15 mV
